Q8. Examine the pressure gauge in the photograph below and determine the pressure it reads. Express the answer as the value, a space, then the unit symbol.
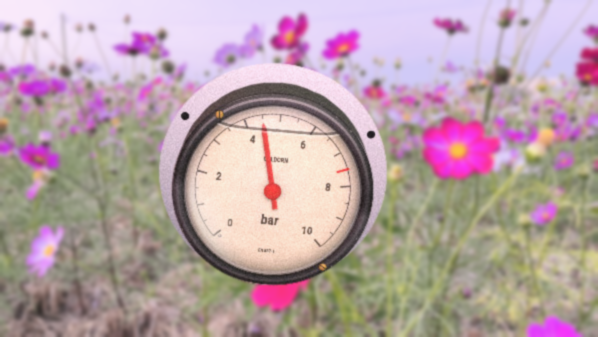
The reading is 4.5 bar
